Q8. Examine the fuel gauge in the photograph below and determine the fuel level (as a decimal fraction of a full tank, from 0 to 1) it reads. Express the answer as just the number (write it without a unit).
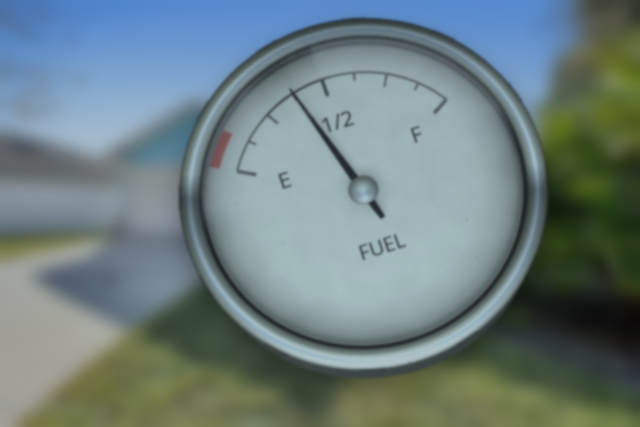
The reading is 0.375
